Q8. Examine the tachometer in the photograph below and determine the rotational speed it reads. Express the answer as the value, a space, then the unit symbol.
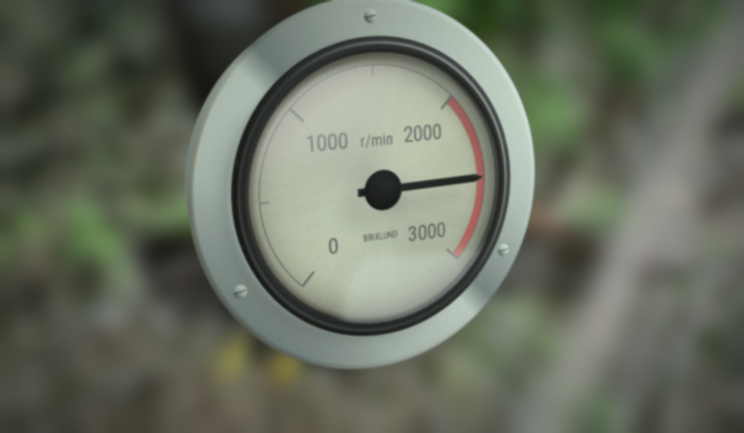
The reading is 2500 rpm
